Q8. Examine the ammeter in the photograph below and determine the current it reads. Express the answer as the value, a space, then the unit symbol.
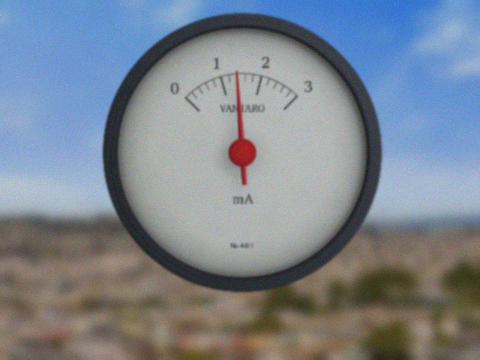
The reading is 1.4 mA
